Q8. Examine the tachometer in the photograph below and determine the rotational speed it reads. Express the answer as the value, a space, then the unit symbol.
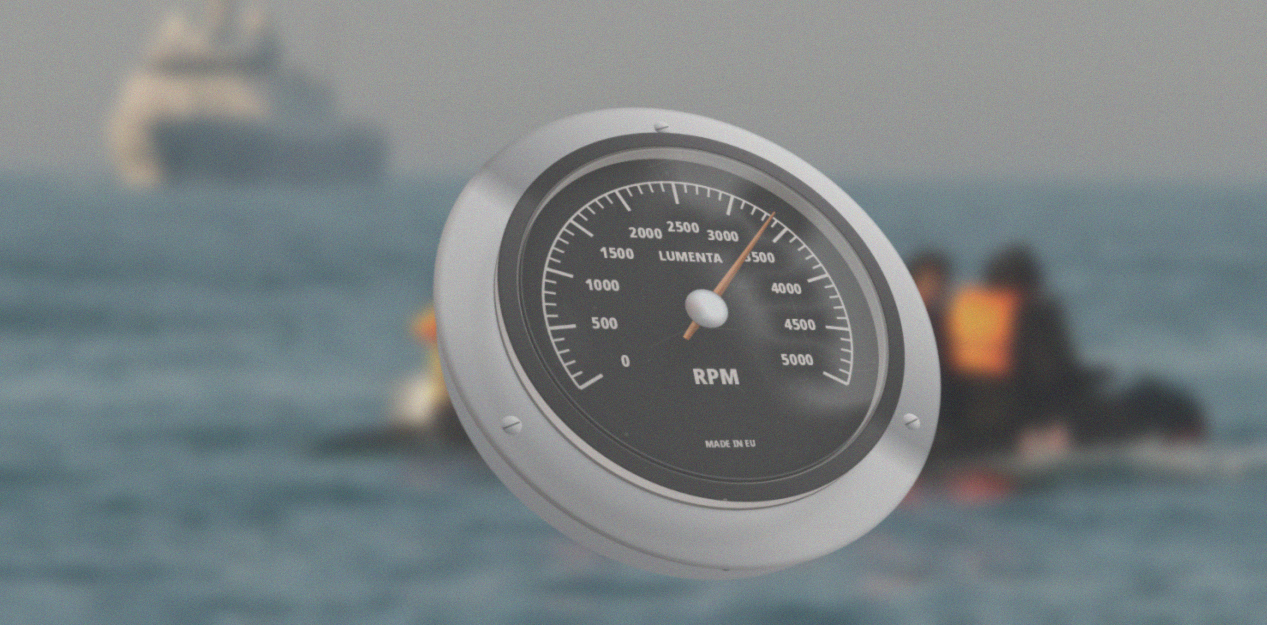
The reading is 3350 rpm
